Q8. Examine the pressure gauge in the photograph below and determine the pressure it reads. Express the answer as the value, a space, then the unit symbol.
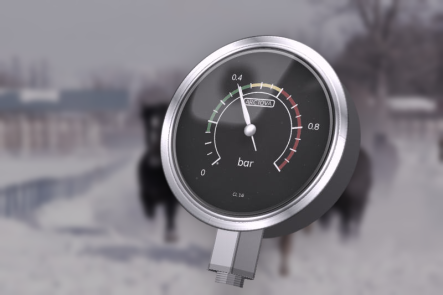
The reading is 0.4 bar
